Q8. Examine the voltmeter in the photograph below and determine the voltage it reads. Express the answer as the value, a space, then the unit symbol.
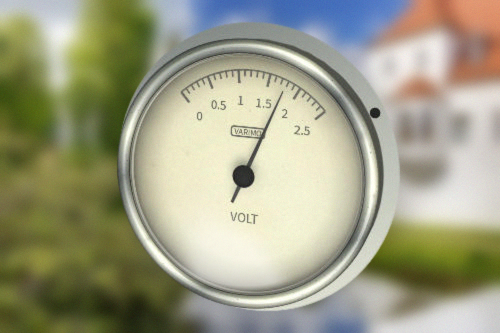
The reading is 1.8 V
